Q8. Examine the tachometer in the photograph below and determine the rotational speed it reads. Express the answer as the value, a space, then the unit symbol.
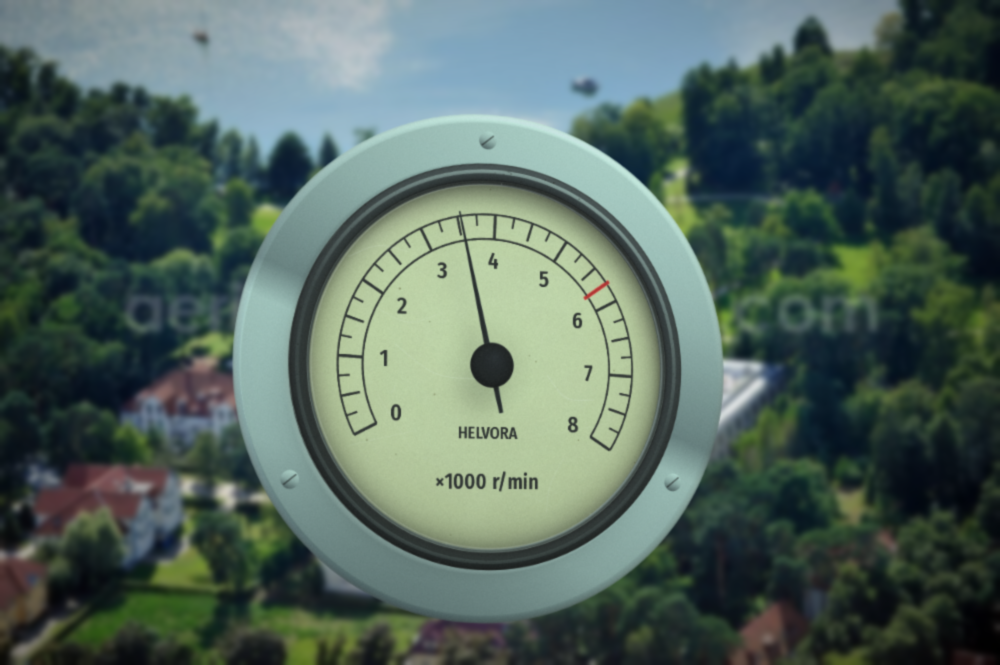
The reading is 3500 rpm
